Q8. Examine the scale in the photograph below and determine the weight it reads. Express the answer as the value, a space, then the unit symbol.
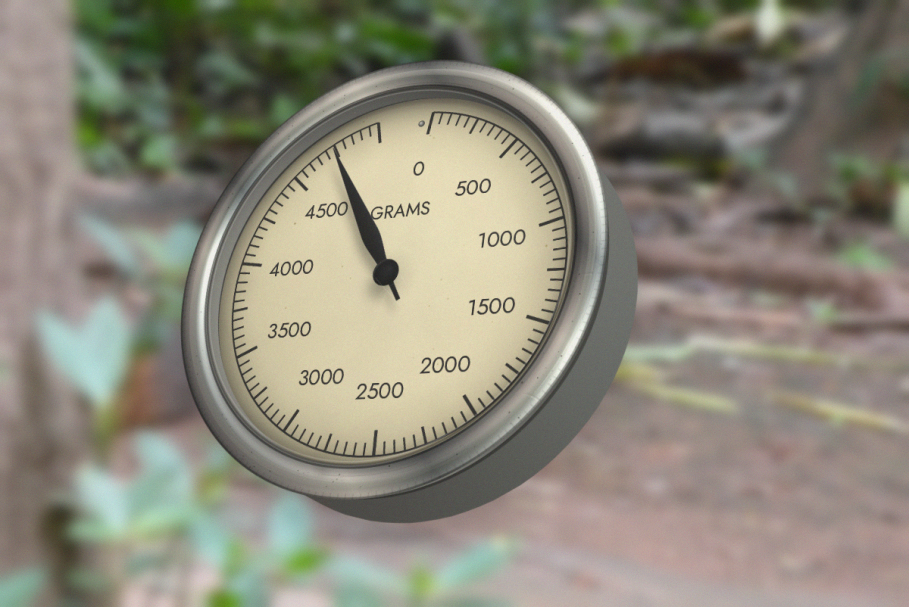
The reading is 4750 g
